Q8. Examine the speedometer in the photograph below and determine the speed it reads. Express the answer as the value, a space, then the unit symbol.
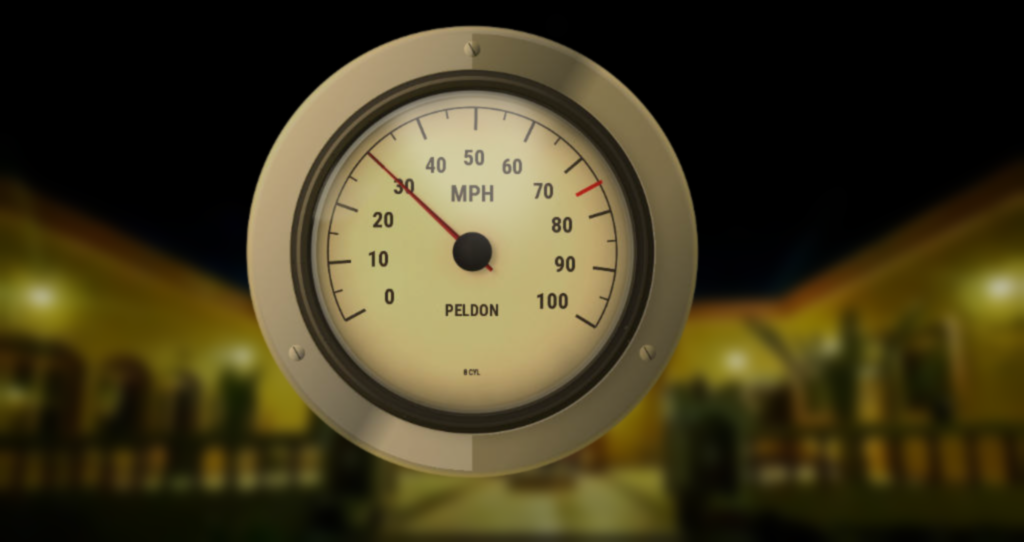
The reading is 30 mph
